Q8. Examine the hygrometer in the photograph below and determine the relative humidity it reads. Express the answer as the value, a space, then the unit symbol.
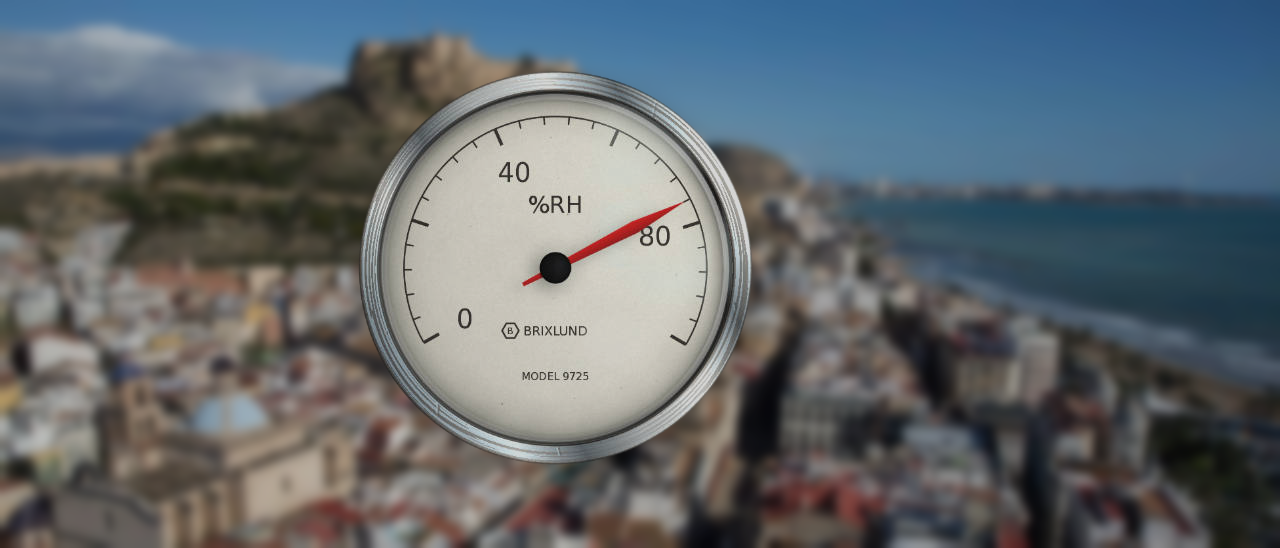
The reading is 76 %
